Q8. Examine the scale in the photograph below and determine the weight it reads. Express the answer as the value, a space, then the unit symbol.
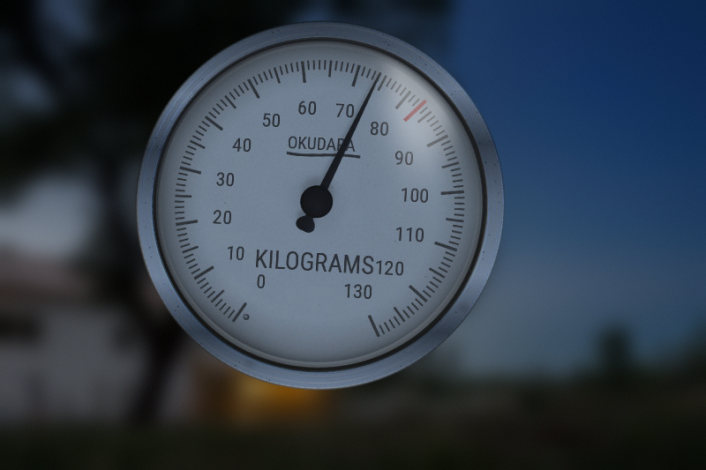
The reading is 74 kg
